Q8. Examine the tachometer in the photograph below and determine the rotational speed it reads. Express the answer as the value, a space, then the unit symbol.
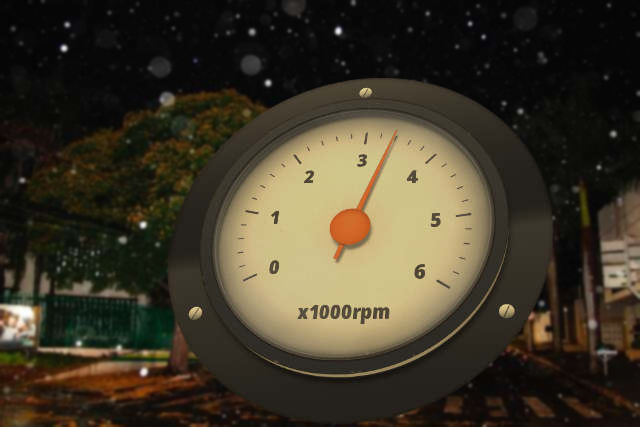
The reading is 3400 rpm
